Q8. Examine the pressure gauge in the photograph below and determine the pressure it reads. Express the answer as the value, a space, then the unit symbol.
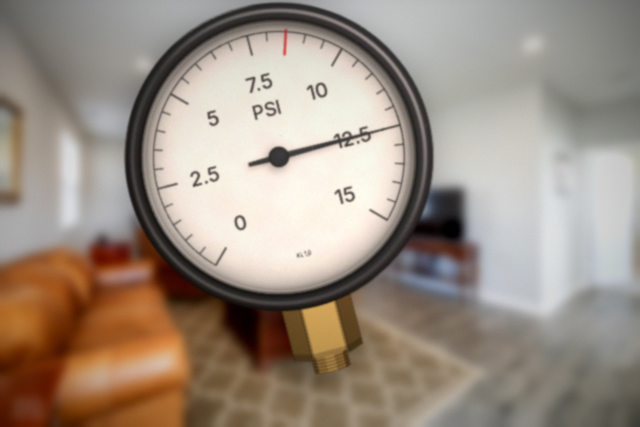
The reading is 12.5 psi
